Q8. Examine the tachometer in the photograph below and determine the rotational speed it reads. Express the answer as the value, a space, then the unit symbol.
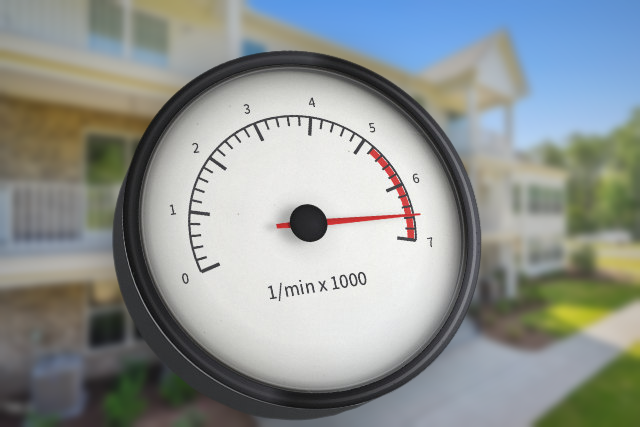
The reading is 6600 rpm
